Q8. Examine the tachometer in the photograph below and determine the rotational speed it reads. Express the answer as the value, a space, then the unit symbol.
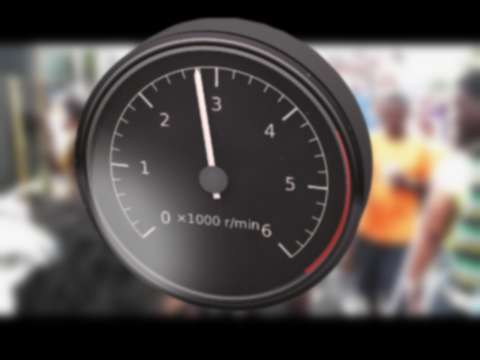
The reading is 2800 rpm
